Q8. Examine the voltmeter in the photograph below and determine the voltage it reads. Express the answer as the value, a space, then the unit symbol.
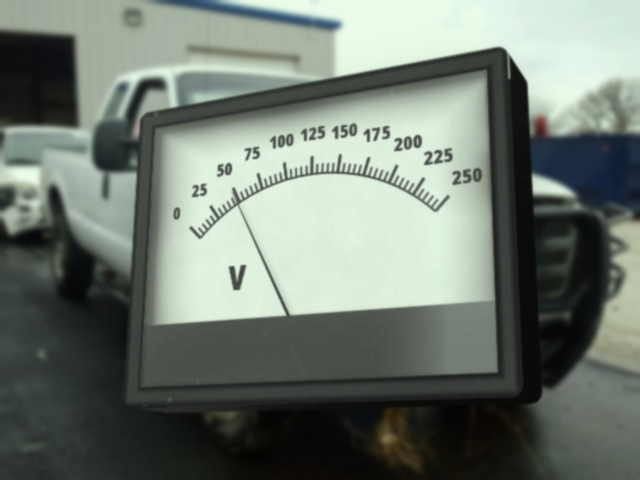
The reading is 50 V
